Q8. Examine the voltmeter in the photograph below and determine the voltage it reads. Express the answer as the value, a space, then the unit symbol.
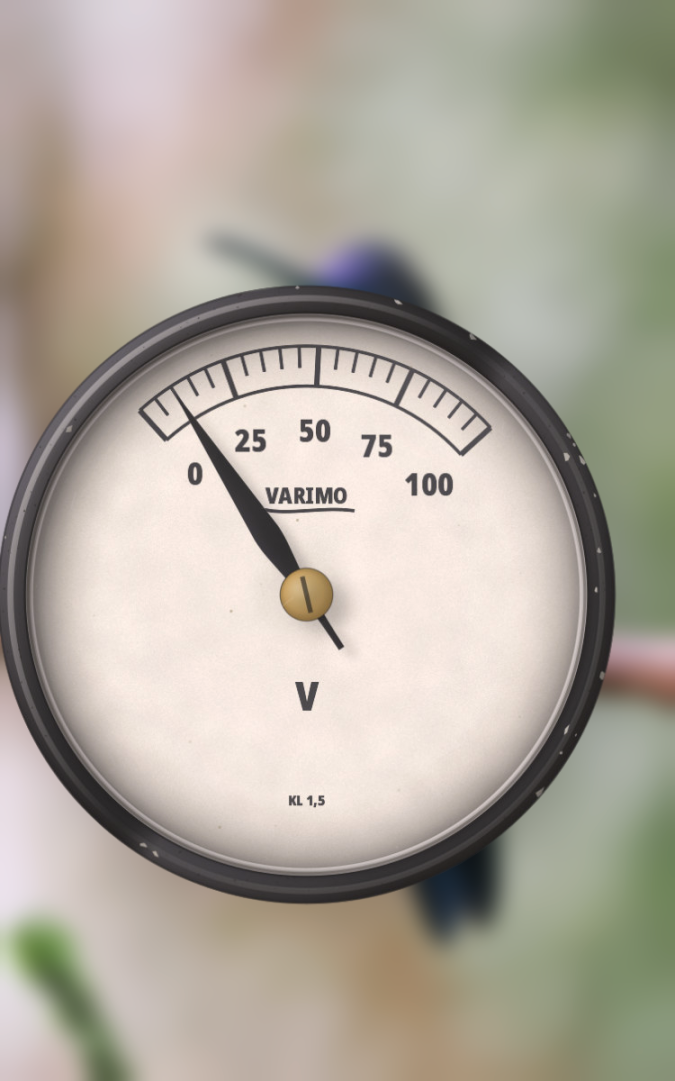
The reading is 10 V
